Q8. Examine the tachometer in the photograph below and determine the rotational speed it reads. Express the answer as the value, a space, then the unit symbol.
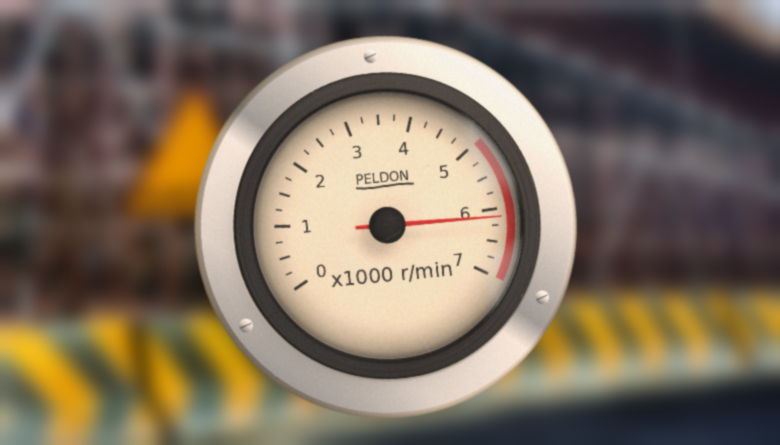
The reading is 6125 rpm
